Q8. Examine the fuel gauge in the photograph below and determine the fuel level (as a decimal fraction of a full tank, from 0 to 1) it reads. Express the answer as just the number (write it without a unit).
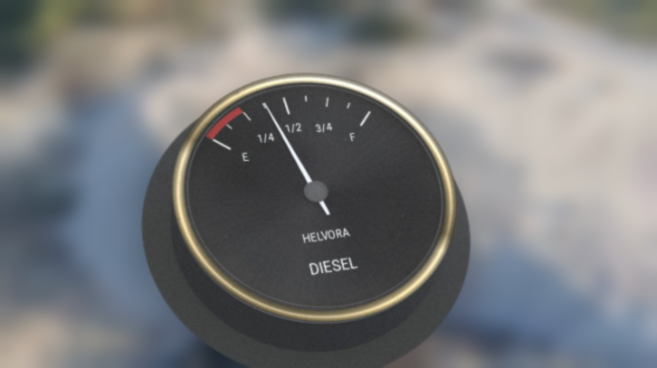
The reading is 0.375
